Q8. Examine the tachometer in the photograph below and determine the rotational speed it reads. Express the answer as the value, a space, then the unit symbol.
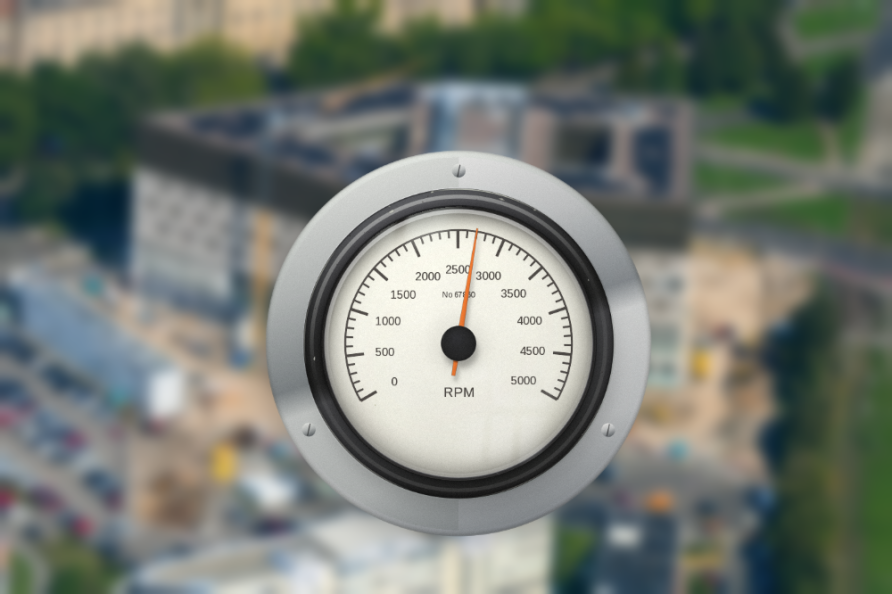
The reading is 2700 rpm
